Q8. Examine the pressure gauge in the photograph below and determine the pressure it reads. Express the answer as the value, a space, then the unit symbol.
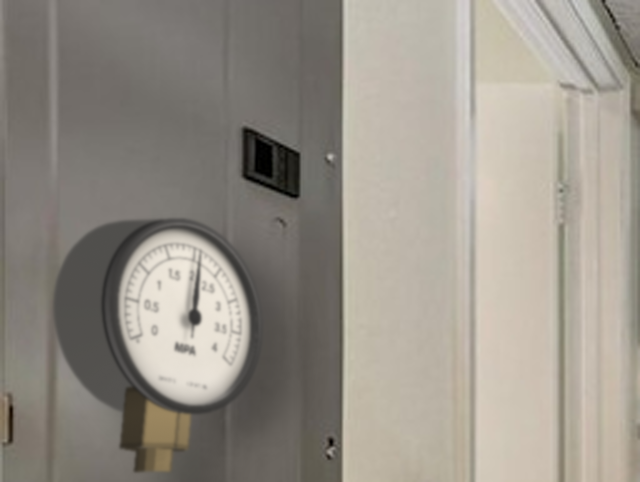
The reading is 2 MPa
